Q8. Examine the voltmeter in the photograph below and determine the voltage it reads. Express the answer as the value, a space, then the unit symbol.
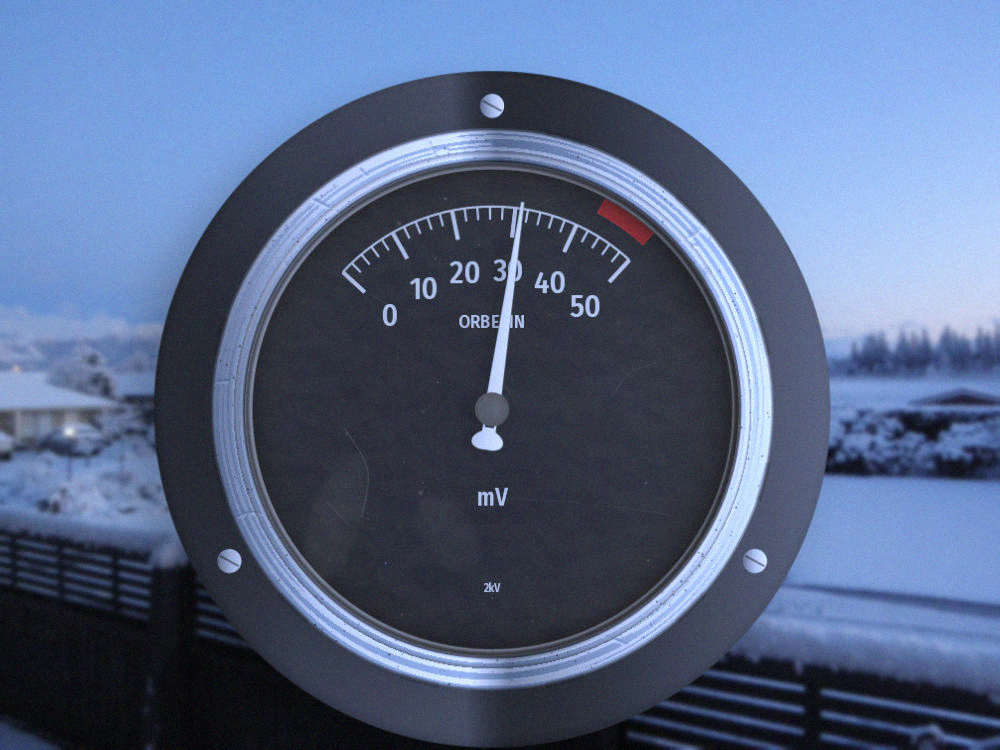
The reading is 31 mV
